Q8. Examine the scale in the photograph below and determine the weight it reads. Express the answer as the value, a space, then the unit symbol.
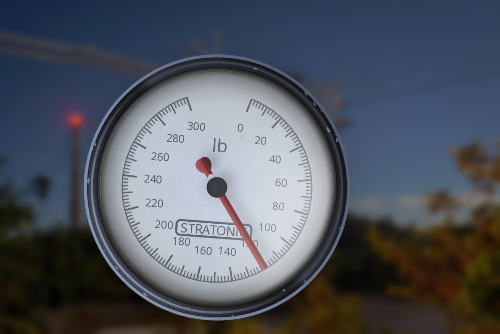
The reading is 120 lb
